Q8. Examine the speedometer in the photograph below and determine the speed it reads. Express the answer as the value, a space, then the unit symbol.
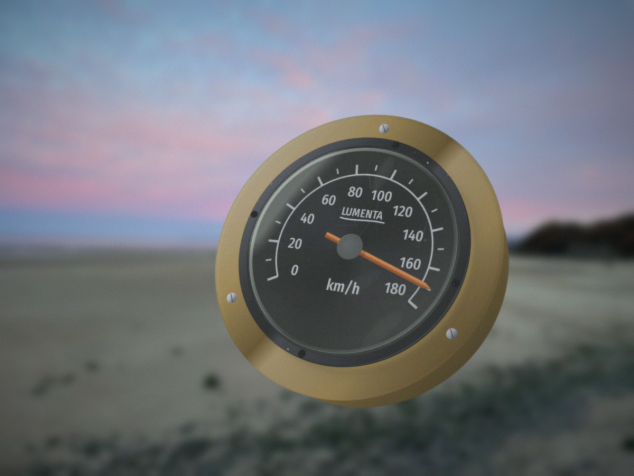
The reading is 170 km/h
